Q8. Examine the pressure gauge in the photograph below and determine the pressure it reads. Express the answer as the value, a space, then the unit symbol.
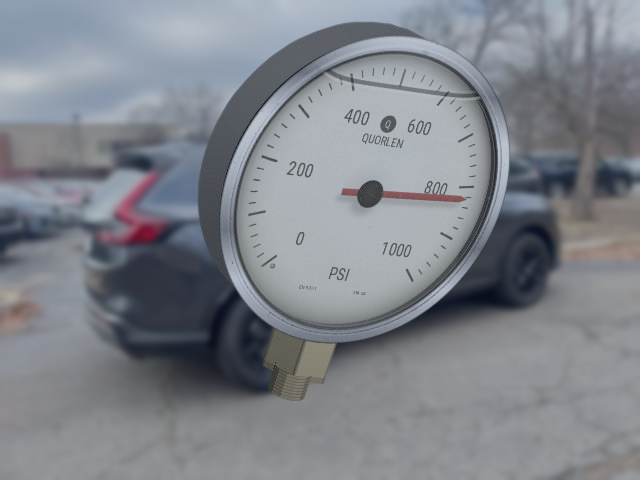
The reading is 820 psi
